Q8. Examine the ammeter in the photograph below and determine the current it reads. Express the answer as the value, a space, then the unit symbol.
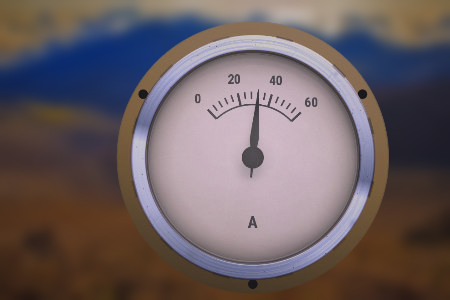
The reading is 32 A
